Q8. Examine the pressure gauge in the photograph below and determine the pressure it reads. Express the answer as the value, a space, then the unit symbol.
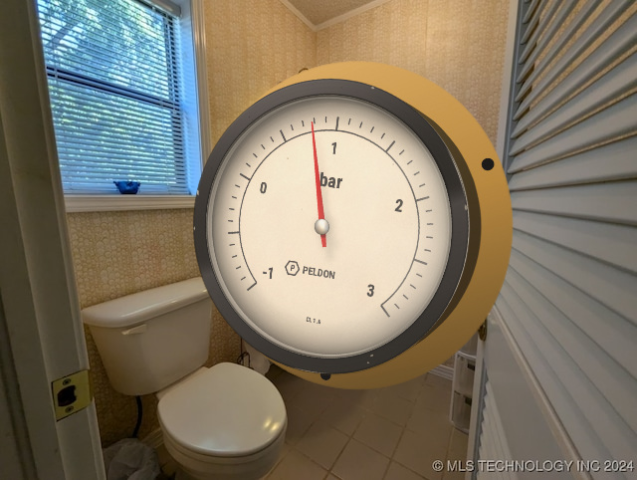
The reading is 0.8 bar
